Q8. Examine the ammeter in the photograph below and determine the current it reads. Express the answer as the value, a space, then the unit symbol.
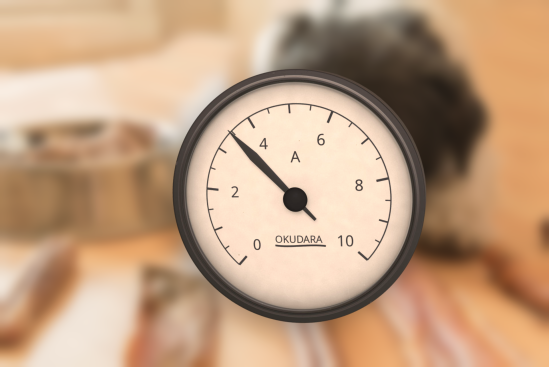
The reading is 3.5 A
